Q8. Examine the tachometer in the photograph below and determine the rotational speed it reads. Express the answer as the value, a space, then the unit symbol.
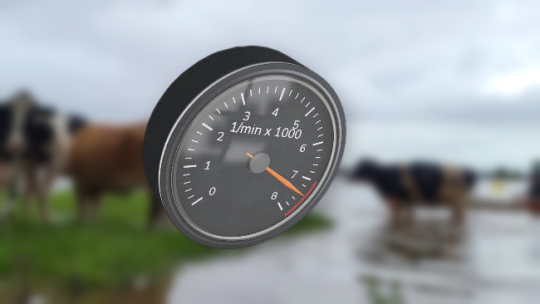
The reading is 7400 rpm
